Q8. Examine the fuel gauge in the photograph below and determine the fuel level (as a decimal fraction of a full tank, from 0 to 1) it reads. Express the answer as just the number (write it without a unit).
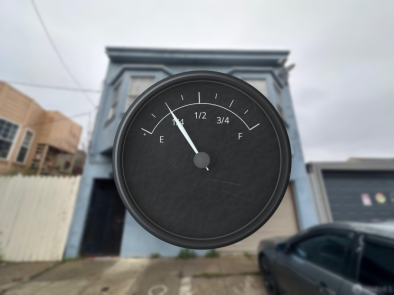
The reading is 0.25
